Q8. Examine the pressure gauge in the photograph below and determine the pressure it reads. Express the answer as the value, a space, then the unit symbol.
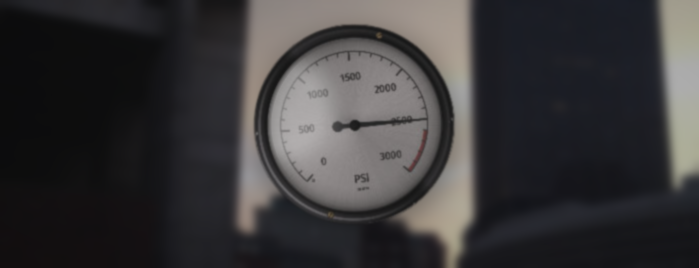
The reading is 2500 psi
